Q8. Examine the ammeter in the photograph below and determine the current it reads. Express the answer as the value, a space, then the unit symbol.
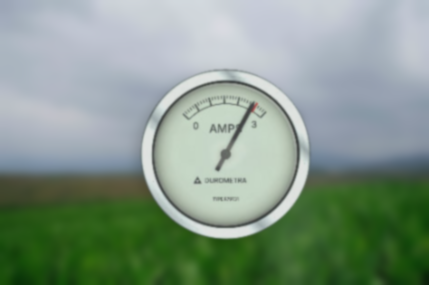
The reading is 2.5 A
